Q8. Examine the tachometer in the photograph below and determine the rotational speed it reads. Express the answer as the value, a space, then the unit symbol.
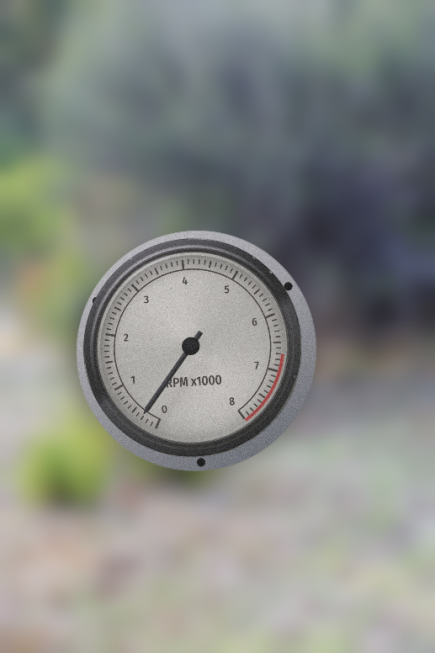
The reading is 300 rpm
